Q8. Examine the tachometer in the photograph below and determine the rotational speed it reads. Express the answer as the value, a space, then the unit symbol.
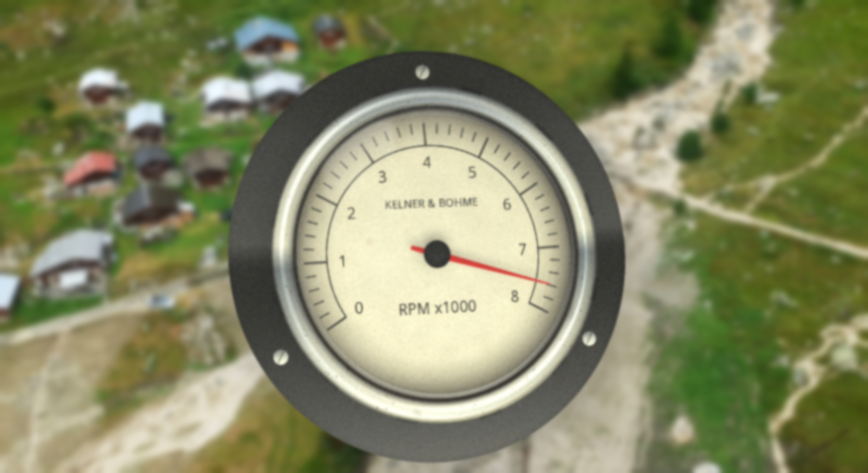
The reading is 7600 rpm
